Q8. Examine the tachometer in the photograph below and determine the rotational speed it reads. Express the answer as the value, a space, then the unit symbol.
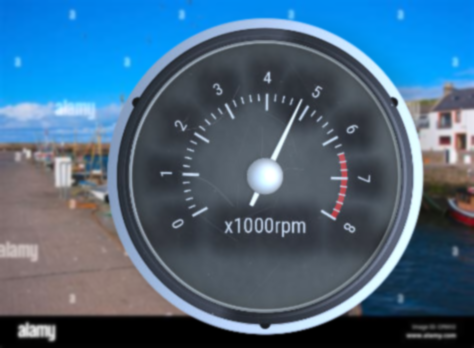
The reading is 4800 rpm
